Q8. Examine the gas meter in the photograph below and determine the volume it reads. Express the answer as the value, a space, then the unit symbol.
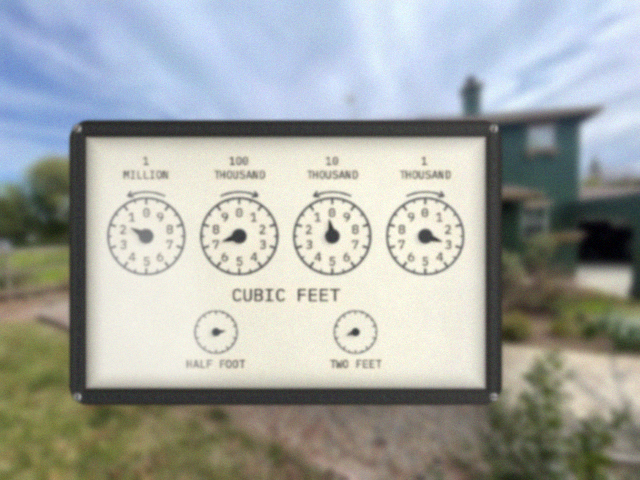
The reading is 170300 ft³
